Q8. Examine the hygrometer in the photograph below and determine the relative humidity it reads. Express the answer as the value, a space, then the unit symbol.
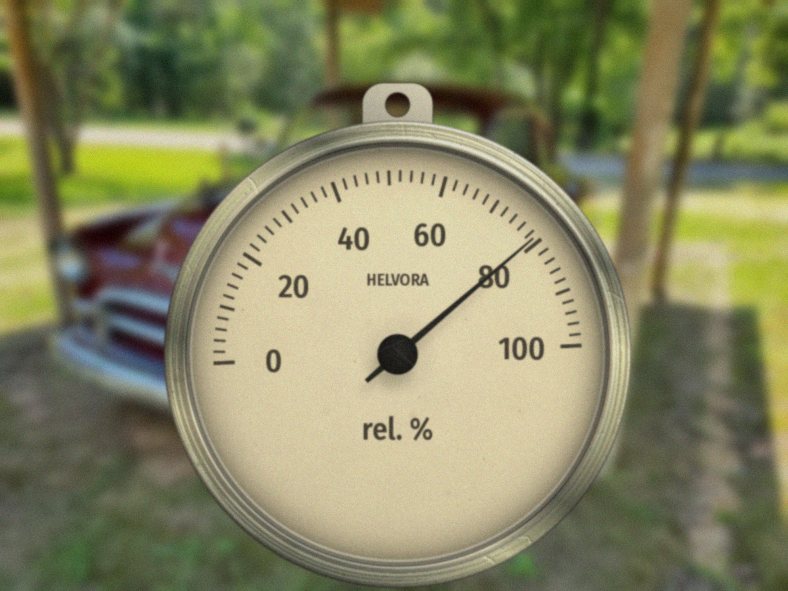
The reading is 79 %
